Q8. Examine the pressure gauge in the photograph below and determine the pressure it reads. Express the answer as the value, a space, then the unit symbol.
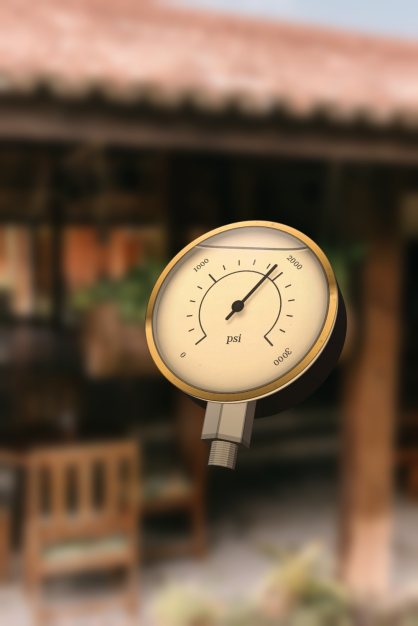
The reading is 1900 psi
